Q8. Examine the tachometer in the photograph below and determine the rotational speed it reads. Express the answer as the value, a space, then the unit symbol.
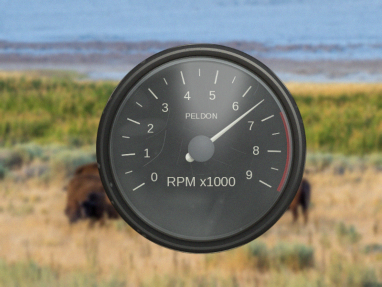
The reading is 6500 rpm
